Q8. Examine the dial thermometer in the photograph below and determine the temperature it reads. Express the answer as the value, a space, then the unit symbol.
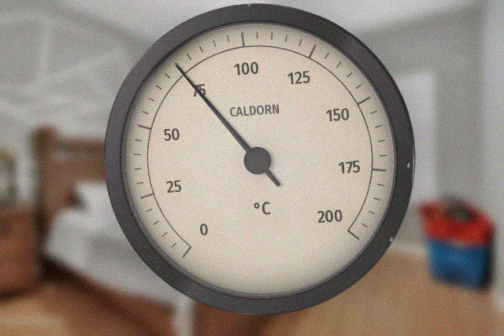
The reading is 75 °C
